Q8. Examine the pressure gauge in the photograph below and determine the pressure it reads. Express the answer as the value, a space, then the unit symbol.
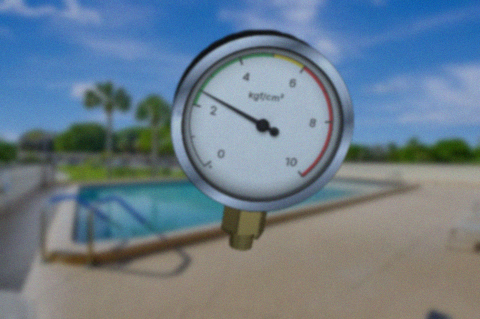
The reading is 2.5 kg/cm²
